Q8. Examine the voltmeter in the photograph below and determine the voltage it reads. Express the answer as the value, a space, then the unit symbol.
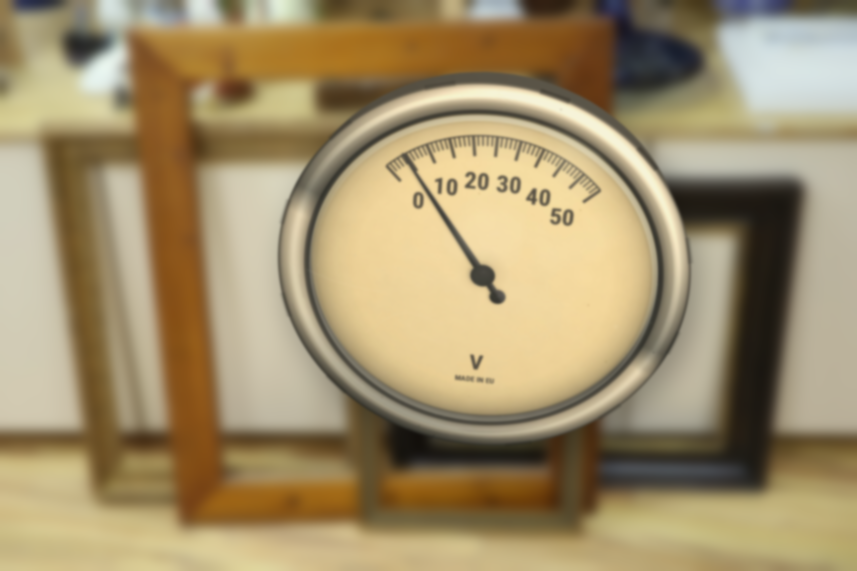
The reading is 5 V
